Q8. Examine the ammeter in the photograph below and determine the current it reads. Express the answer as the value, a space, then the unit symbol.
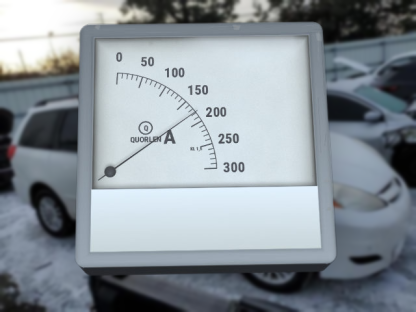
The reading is 180 A
